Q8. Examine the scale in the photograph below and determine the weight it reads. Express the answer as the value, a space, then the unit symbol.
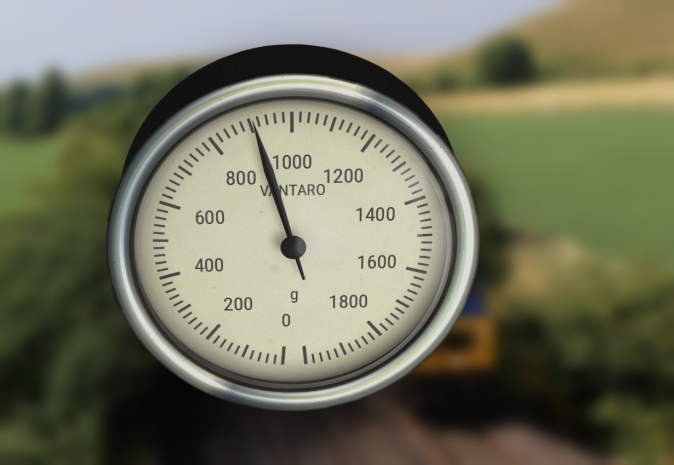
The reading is 910 g
